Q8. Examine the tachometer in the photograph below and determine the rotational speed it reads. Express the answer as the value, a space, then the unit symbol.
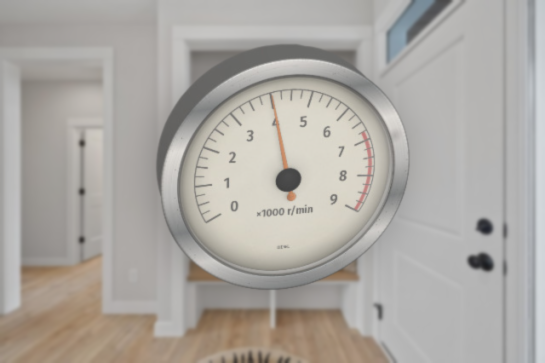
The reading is 4000 rpm
